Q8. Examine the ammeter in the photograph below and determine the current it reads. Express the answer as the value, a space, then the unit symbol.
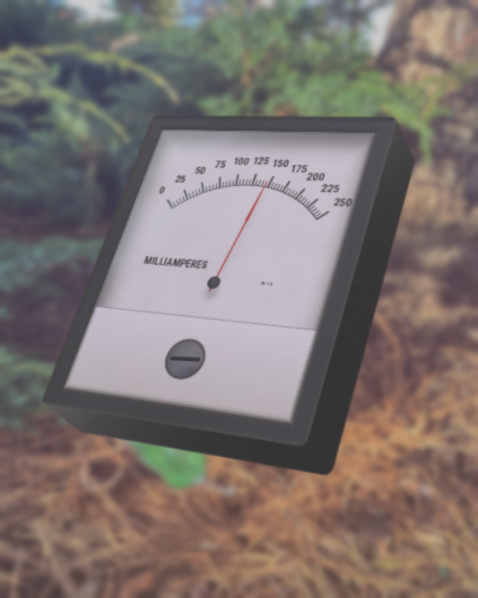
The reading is 150 mA
